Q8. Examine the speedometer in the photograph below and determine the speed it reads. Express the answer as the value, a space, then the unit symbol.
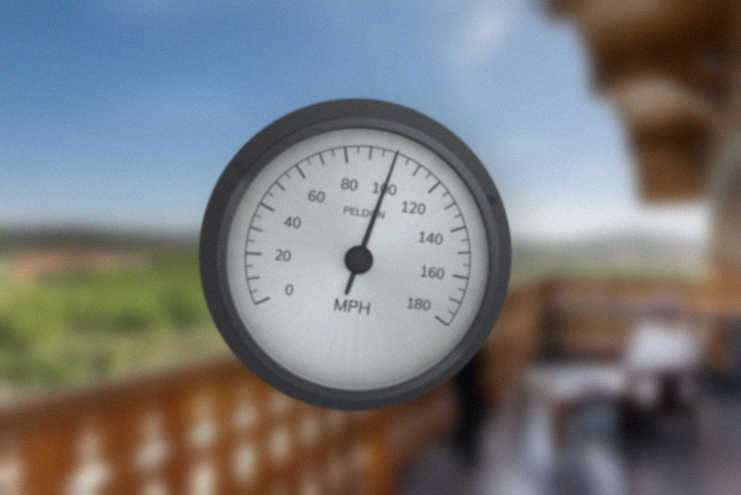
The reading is 100 mph
